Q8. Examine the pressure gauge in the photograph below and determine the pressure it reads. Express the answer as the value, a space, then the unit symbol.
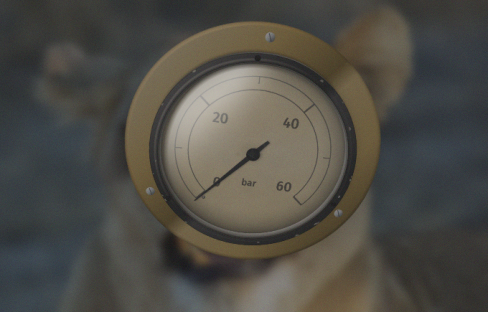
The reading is 0 bar
